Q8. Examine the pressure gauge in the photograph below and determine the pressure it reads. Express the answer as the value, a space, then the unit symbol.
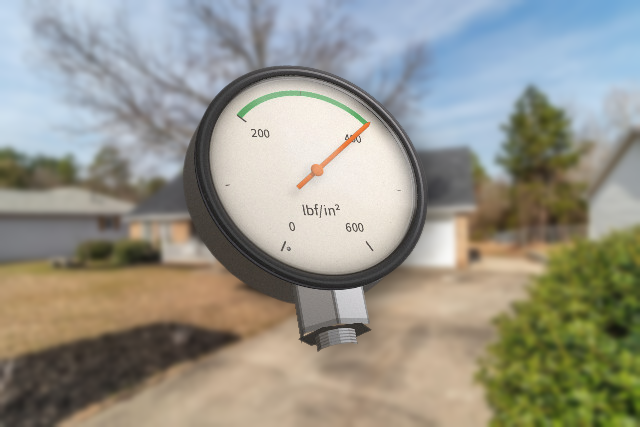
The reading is 400 psi
